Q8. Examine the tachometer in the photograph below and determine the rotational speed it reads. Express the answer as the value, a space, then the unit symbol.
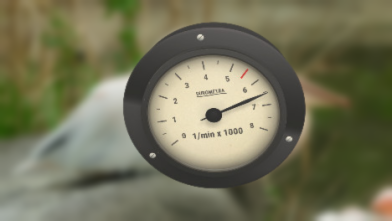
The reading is 6500 rpm
